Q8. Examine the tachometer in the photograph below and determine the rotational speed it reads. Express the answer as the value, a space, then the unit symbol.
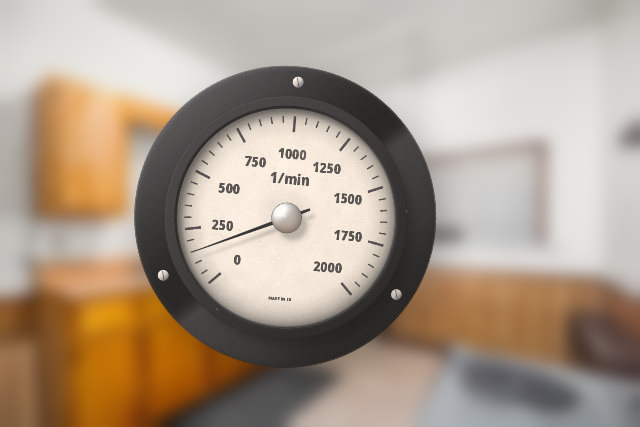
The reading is 150 rpm
